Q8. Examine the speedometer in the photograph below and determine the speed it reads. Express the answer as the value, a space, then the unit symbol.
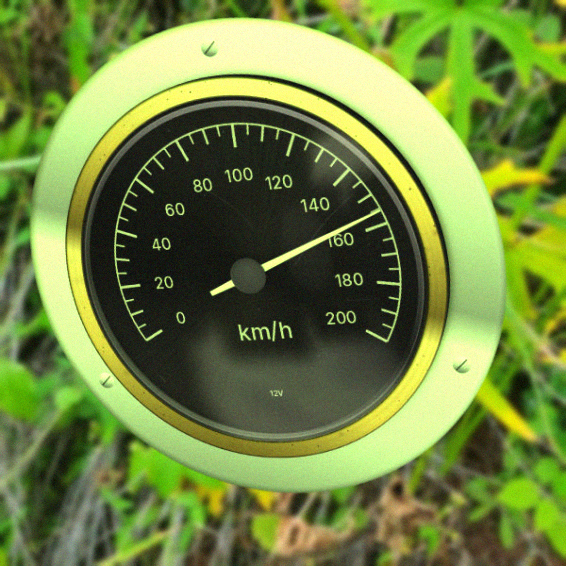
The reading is 155 km/h
